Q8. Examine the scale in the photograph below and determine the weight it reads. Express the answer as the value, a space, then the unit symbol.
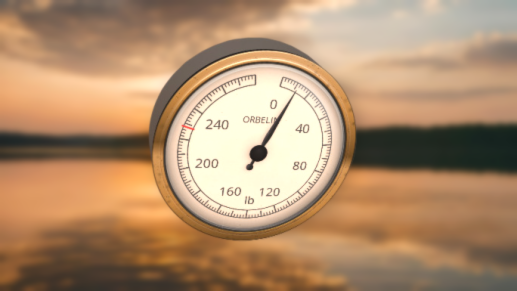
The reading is 10 lb
